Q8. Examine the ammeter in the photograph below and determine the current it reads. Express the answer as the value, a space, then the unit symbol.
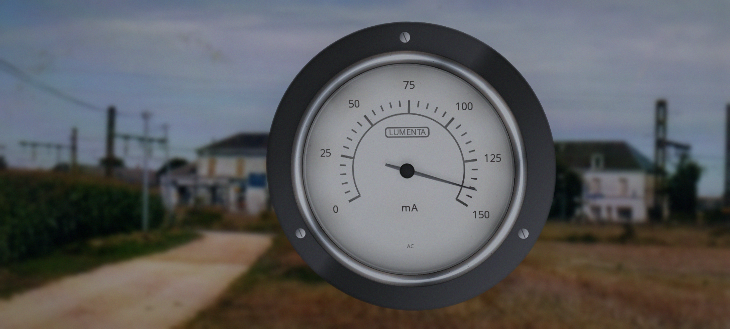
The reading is 140 mA
